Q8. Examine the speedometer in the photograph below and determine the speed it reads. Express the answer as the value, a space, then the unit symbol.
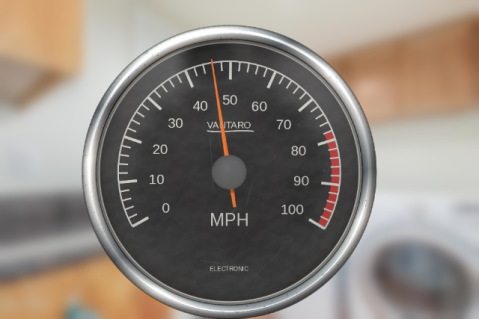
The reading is 46 mph
